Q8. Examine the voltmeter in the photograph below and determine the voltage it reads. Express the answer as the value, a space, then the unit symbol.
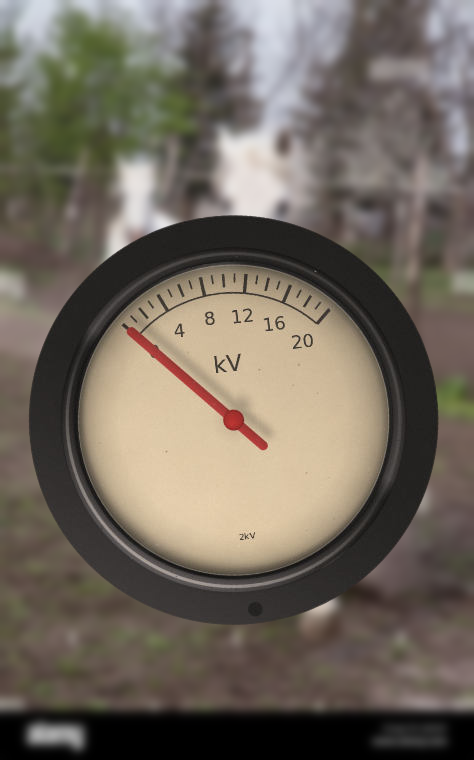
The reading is 0 kV
